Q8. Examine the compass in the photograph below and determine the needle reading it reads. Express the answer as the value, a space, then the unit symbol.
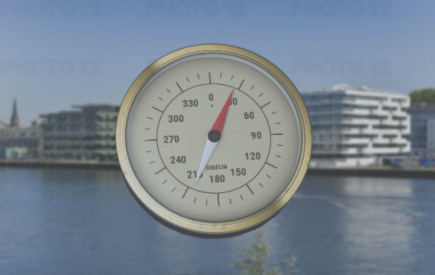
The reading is 25 °
